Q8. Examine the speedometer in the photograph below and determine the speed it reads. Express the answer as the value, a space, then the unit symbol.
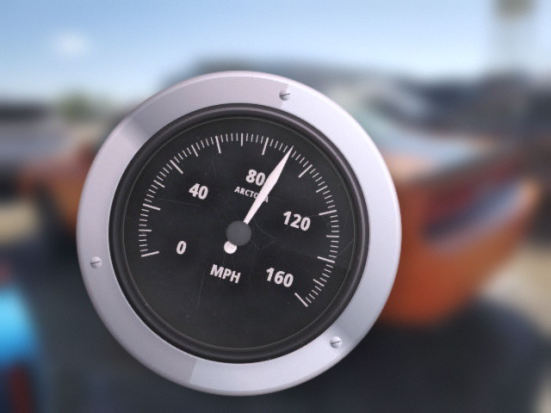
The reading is 90 mph
